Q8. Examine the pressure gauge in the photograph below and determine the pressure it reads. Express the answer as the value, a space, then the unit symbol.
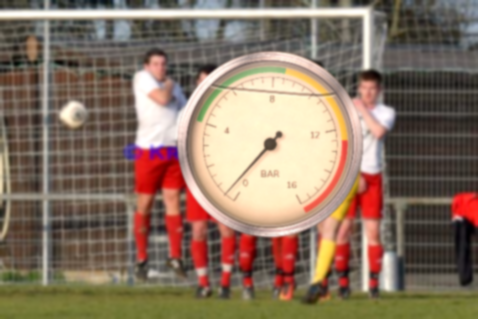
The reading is 0.5 bar
